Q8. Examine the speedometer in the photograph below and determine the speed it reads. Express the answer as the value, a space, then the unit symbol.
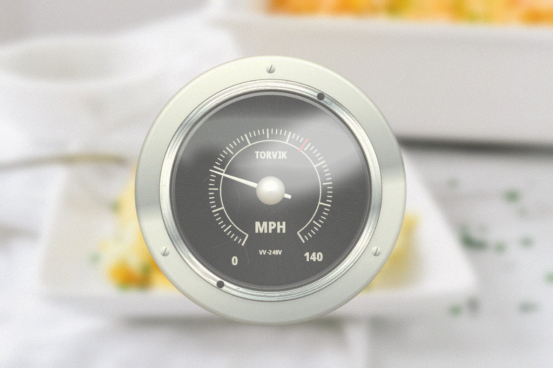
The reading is 38 mph
